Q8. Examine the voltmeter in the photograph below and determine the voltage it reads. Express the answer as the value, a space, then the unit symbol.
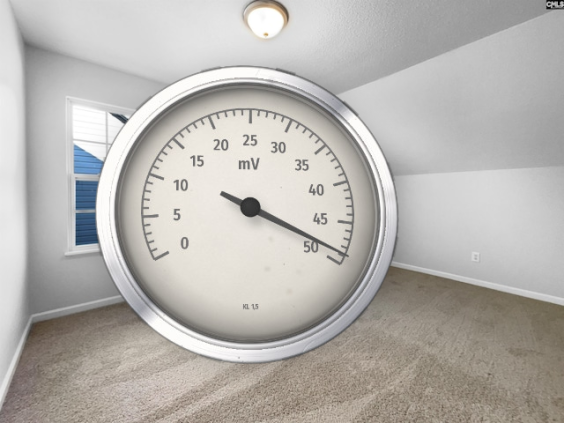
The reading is 49 mV
